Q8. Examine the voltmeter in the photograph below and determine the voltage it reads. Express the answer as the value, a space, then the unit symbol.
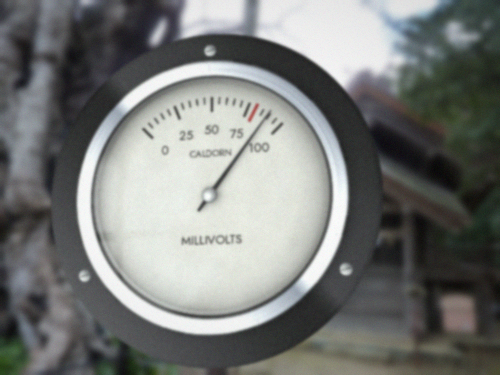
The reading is 90 mV
